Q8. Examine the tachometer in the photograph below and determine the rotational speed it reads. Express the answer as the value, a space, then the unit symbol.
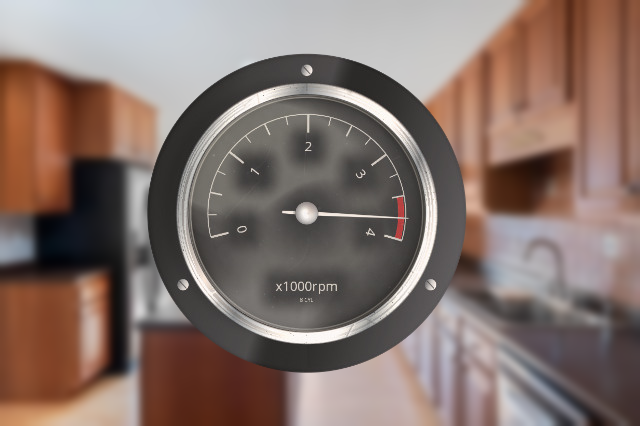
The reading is 3750 rpm
